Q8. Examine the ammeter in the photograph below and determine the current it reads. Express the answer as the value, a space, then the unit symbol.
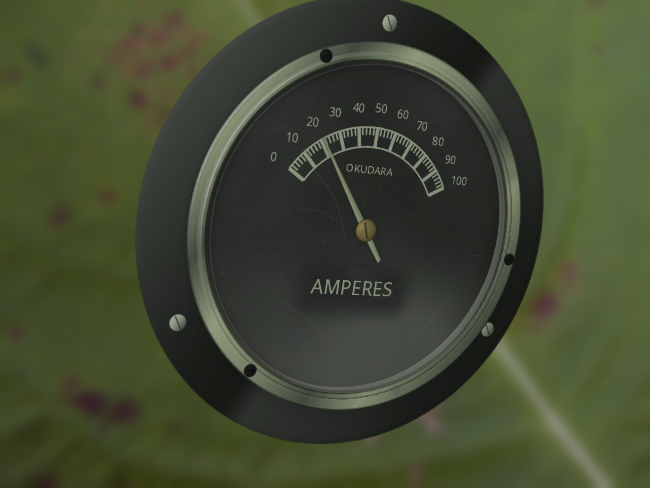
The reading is 20 A
